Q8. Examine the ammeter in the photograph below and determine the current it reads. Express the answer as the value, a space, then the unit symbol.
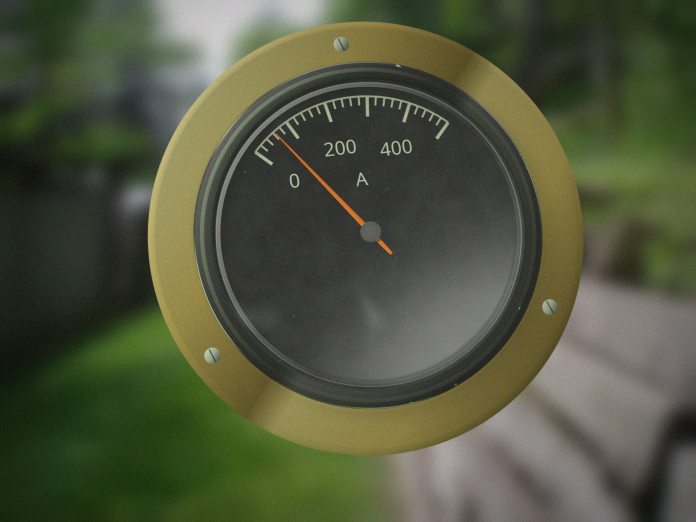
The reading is 60 A
